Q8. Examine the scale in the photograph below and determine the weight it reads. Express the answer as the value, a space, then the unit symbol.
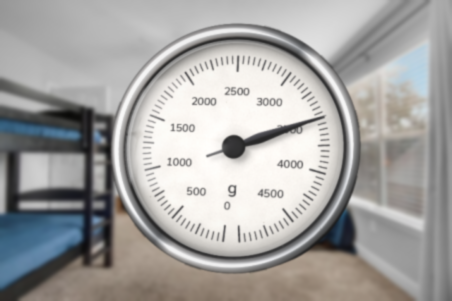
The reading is 3500 g
